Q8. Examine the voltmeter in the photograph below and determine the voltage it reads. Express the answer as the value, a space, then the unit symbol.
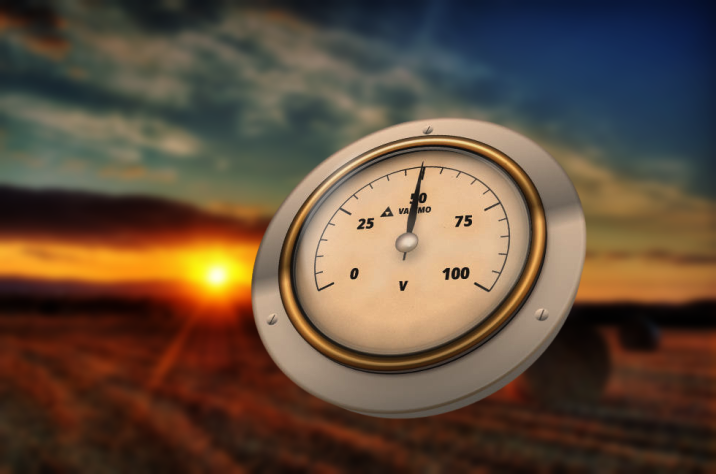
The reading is 50 V
